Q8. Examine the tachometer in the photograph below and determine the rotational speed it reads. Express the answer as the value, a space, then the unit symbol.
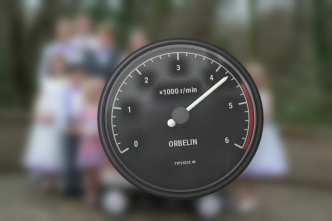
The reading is 4300 rpm
